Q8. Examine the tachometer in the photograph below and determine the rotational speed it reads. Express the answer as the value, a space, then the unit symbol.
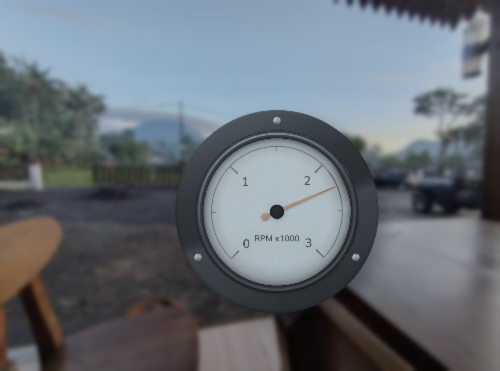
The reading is 2250 rpm
